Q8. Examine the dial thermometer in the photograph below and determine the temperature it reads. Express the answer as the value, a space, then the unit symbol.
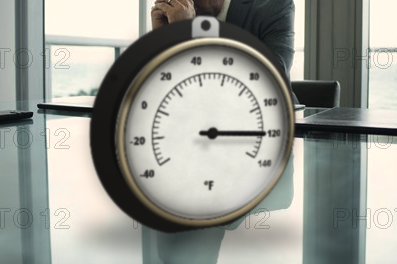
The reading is 120 °F
